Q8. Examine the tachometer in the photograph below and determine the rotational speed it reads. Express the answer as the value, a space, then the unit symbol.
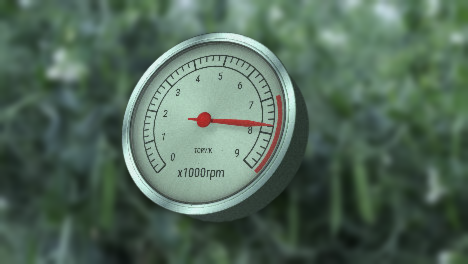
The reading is 7800 rpm
